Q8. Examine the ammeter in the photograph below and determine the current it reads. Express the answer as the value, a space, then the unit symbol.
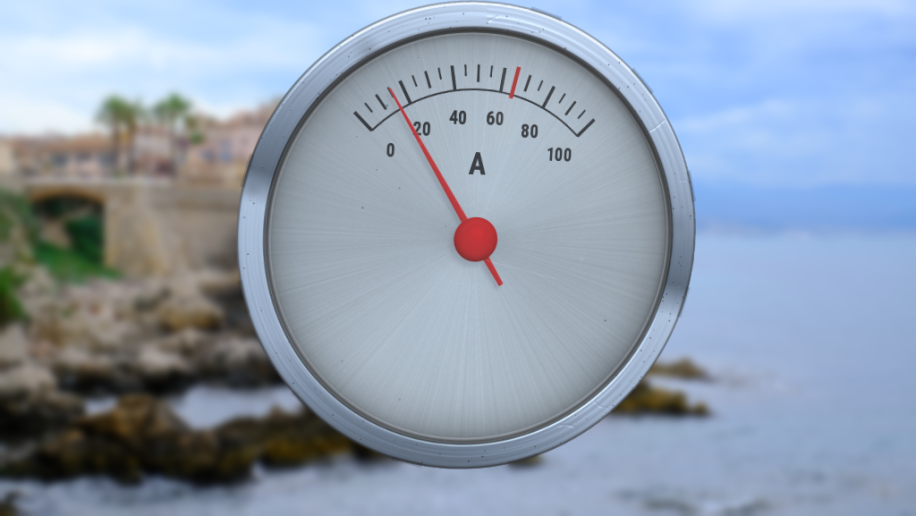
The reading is 15 A
